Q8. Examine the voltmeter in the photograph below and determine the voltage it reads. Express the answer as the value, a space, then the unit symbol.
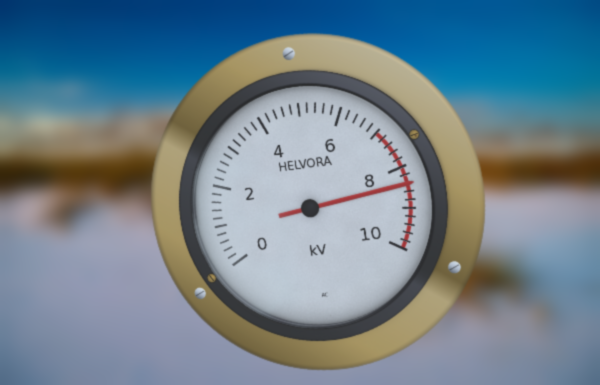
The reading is 8.4 kV
